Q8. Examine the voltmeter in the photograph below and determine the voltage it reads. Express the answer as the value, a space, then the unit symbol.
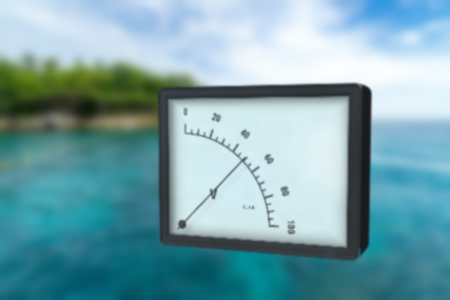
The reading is 50 V
